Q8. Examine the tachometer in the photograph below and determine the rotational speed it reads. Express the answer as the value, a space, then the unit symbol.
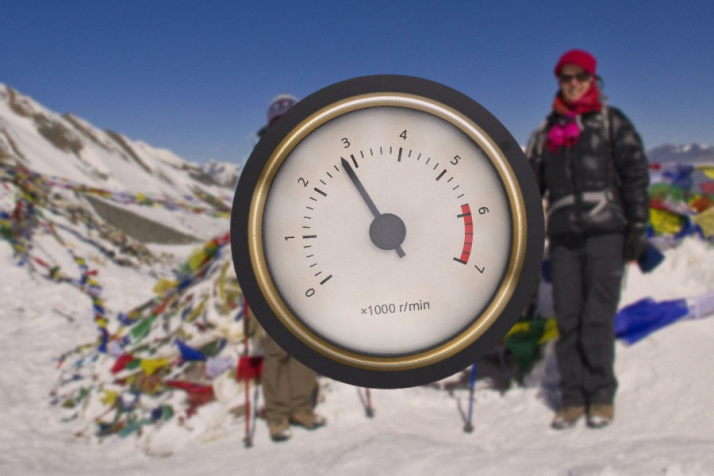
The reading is 2800 rpm
